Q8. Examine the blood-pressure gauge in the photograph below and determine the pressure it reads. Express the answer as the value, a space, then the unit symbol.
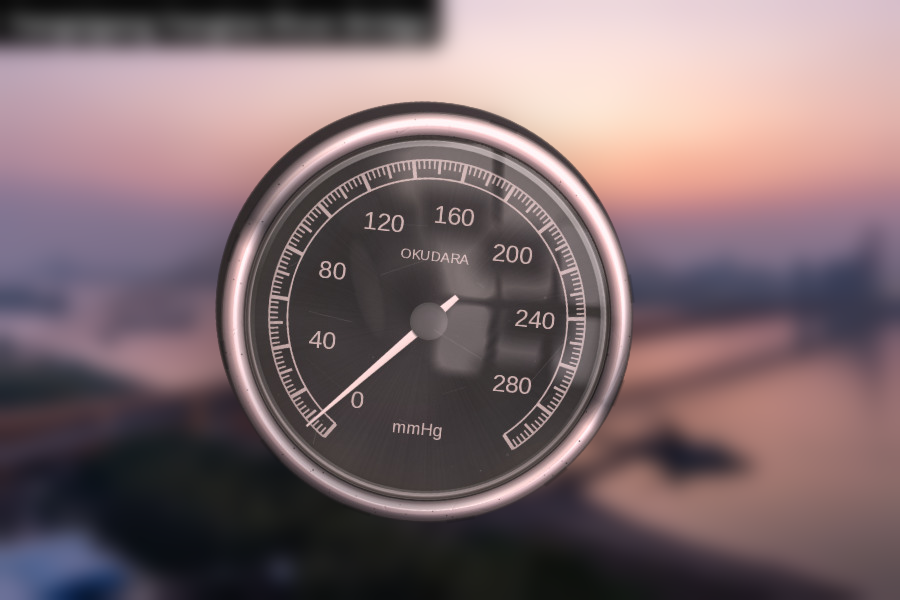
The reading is 8 mmHg
